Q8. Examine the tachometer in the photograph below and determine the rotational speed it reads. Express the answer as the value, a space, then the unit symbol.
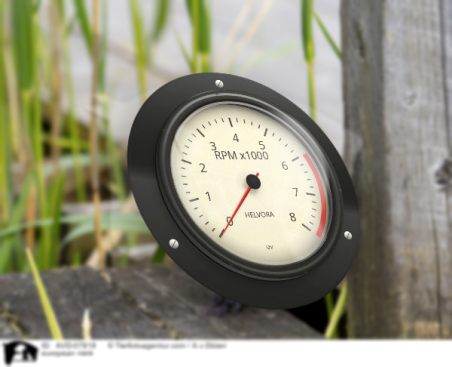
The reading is 0 rpm
